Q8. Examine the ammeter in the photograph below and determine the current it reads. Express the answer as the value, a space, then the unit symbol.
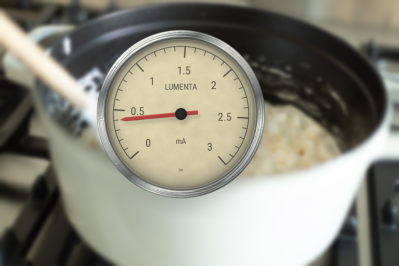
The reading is 0.4 mA
